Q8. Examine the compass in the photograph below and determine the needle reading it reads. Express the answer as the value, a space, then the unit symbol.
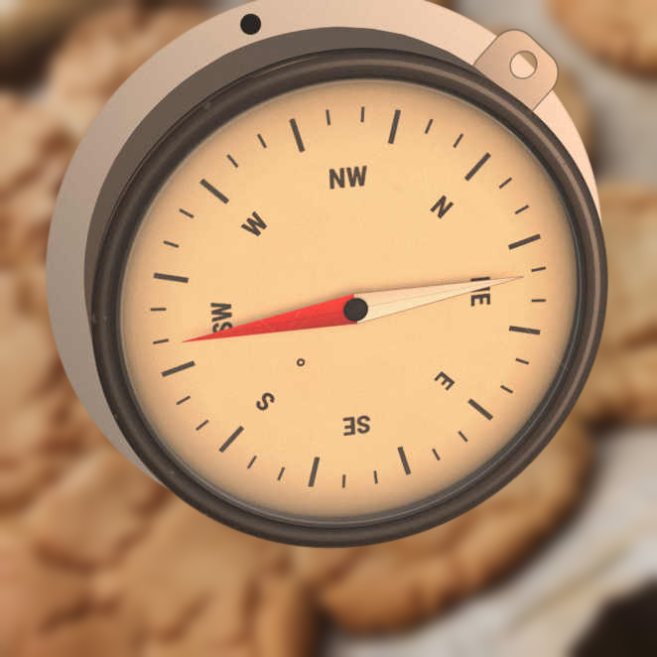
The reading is 220 °
